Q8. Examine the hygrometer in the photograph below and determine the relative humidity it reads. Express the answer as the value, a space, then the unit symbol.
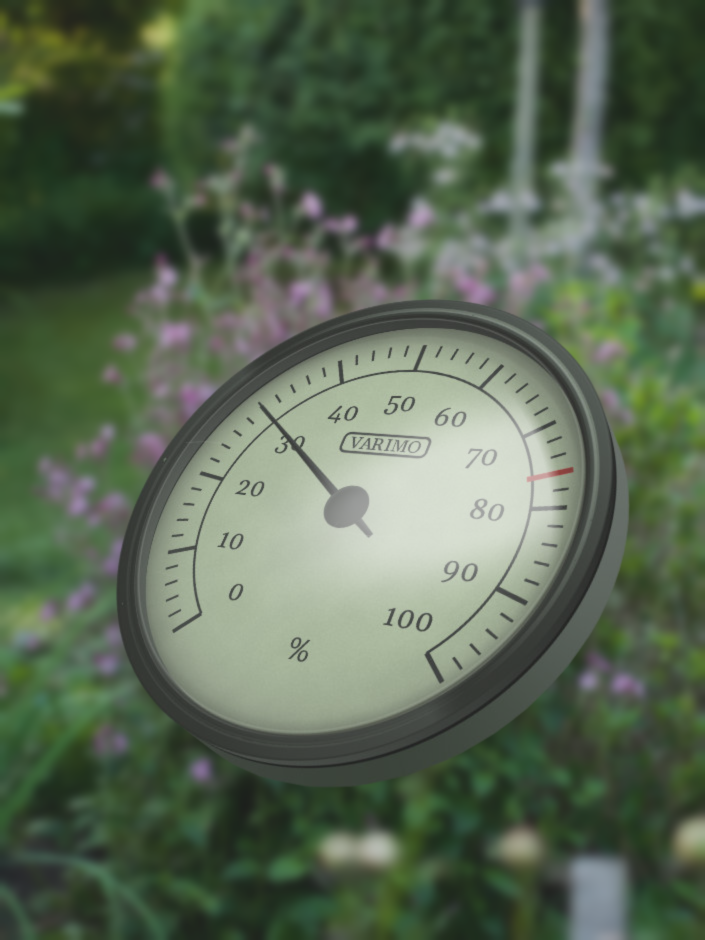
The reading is 30 %
